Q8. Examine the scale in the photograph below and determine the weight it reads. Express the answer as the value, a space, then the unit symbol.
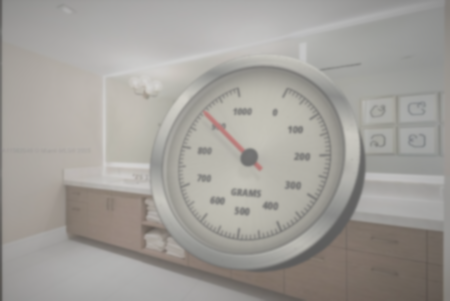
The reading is 900 g
